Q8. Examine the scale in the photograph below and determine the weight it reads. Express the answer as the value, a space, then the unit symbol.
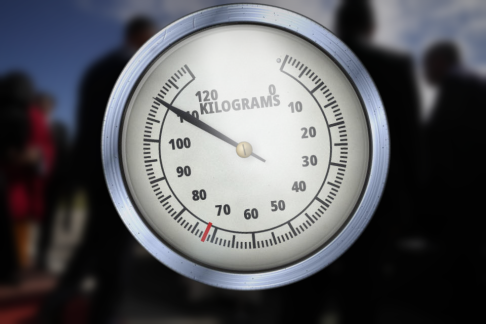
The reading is 110 kg
